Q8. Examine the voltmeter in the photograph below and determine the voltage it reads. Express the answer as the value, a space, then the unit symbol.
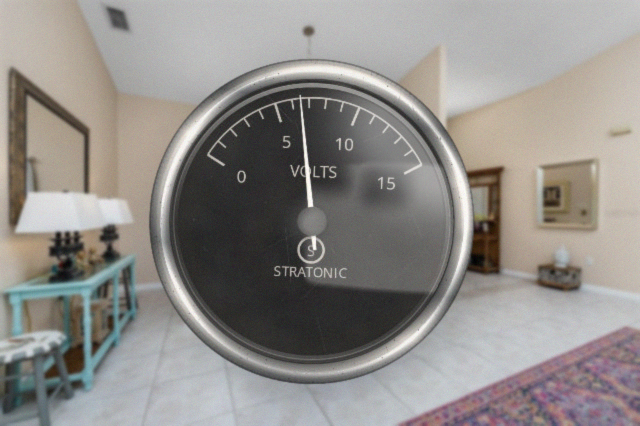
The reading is 6.5 V
